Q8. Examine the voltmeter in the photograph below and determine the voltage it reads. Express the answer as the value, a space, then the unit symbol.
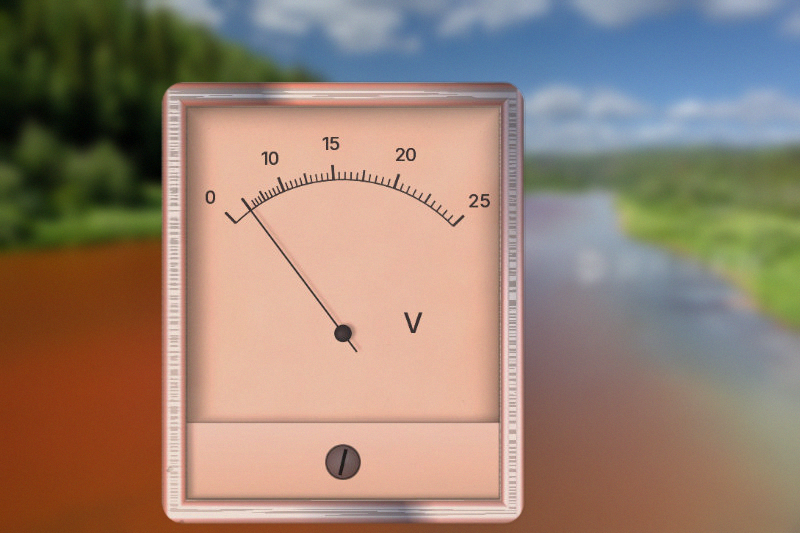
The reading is 5 V
